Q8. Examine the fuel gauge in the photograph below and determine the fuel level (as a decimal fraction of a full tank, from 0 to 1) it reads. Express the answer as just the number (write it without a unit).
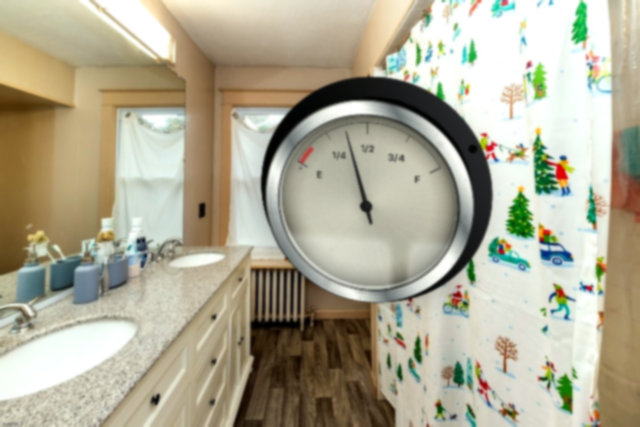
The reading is 0.375
